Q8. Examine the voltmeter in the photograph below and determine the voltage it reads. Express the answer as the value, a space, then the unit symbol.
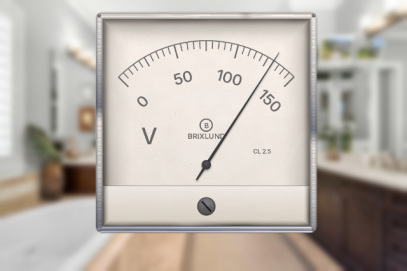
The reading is 130 V
